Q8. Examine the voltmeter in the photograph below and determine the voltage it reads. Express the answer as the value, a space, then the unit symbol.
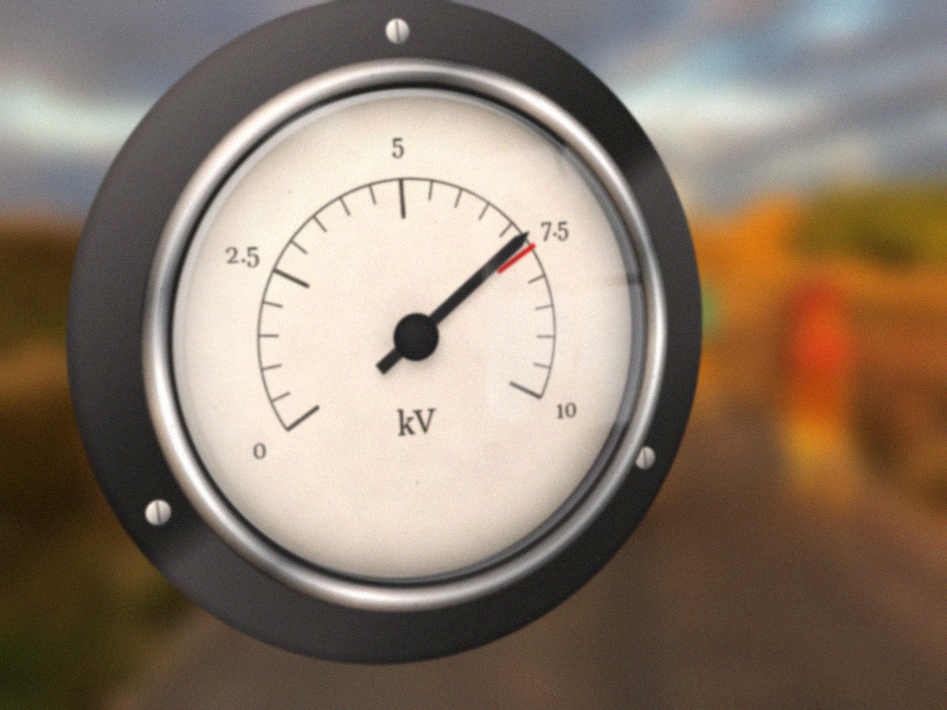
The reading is 7.25 kV
